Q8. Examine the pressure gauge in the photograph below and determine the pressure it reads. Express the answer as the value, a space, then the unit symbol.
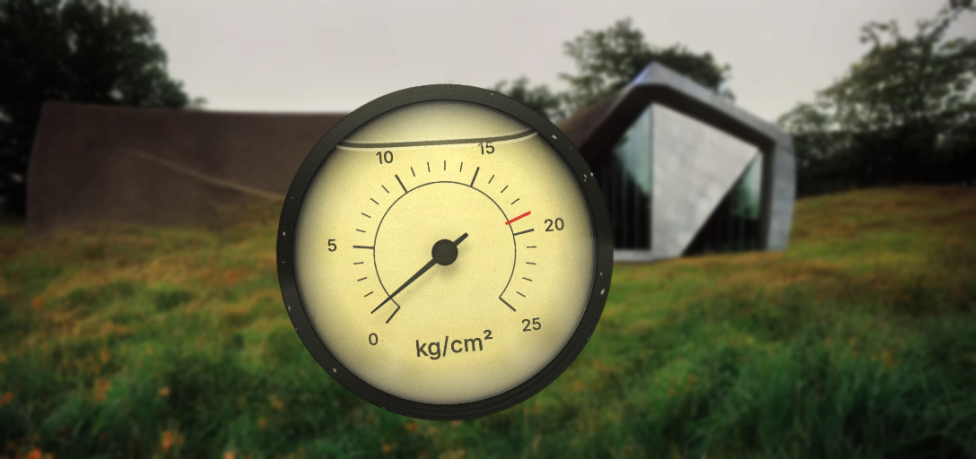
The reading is 1 kg/cm²
